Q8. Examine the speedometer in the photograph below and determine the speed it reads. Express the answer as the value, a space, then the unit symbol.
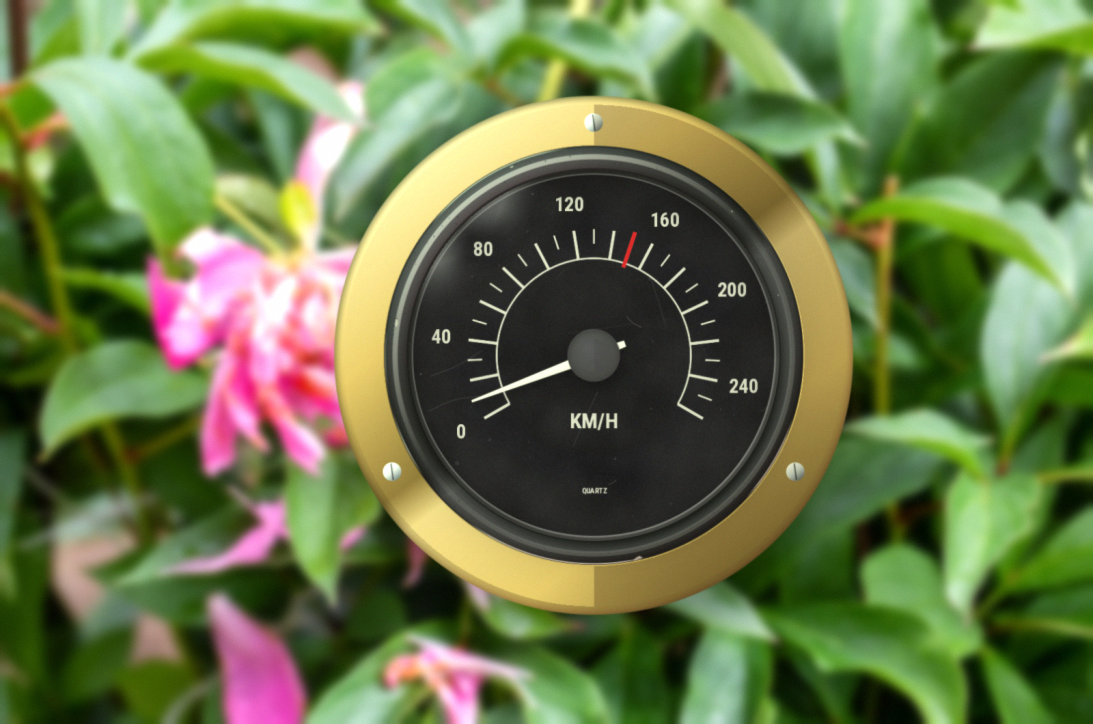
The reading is 10 km/h
